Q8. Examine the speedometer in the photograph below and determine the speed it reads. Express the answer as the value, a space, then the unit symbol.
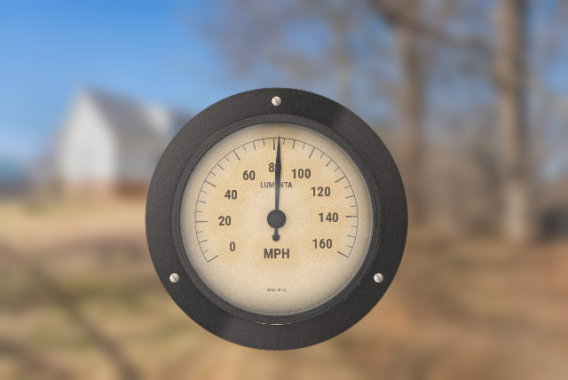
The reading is 82.5 mph
